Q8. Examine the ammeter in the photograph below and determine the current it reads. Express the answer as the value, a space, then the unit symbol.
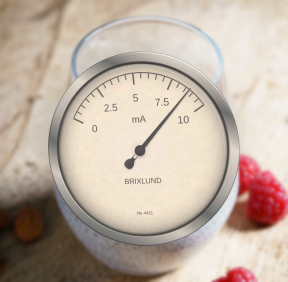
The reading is 8.75 mA
